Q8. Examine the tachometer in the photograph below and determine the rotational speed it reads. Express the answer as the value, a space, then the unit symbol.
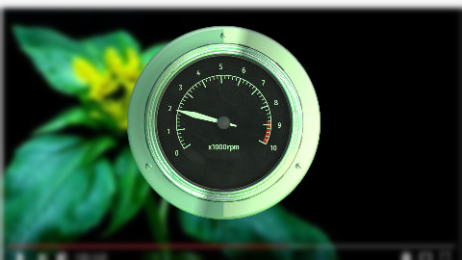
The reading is 2000 rpm
